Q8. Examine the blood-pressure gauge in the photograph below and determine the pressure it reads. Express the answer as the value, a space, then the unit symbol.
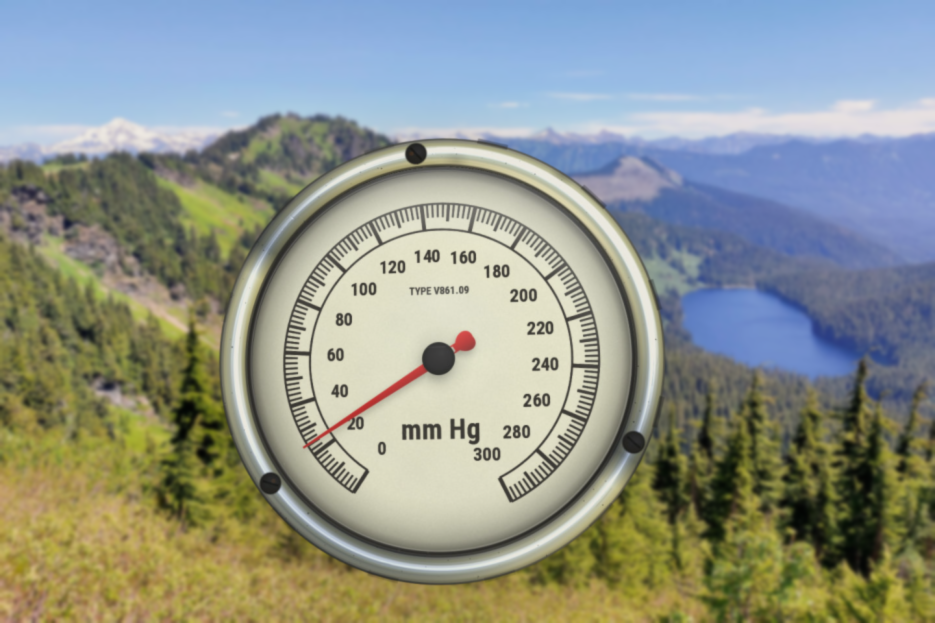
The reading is 24 mmHg
